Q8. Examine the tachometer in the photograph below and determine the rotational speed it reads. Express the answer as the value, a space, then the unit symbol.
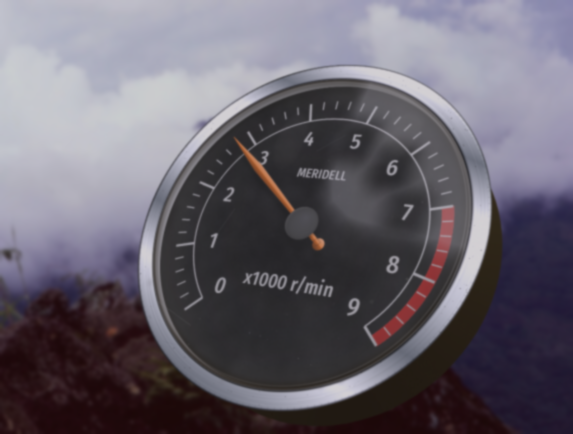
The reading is 2800 rpm
